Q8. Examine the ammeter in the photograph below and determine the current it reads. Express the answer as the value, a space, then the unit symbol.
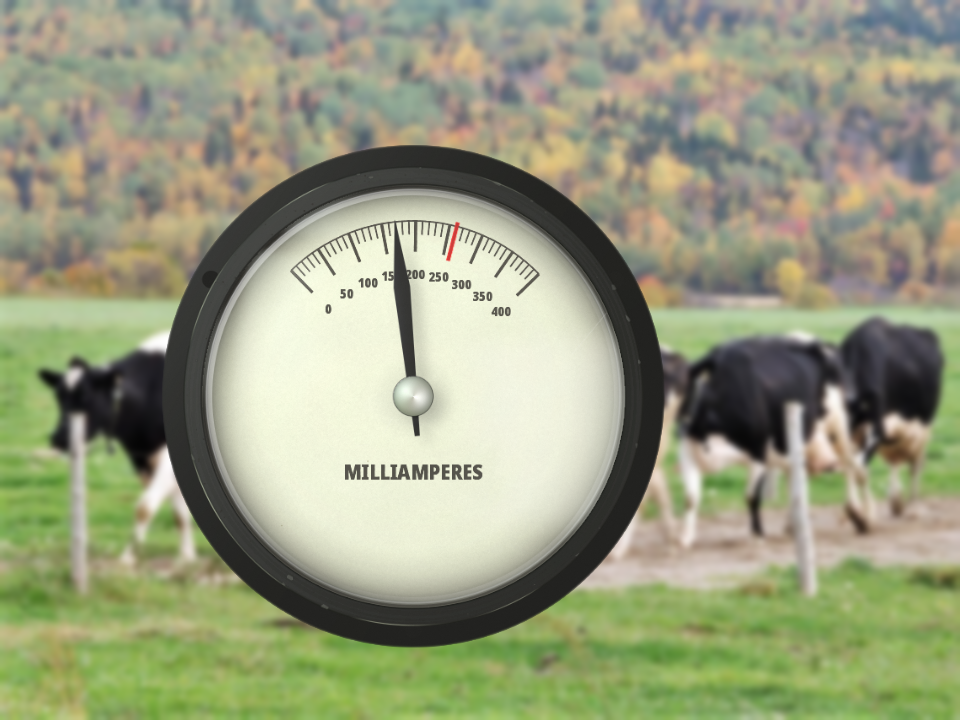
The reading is 170 mA
